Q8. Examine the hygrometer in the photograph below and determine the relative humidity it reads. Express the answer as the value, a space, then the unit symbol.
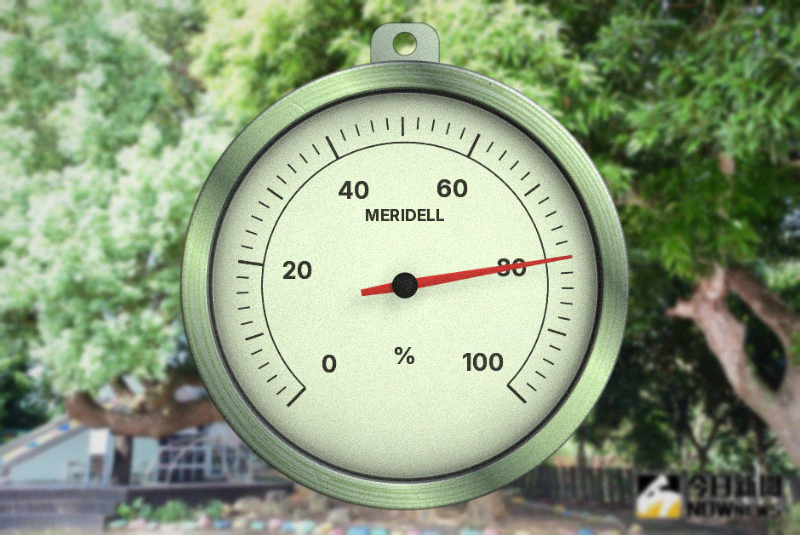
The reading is 80 %
